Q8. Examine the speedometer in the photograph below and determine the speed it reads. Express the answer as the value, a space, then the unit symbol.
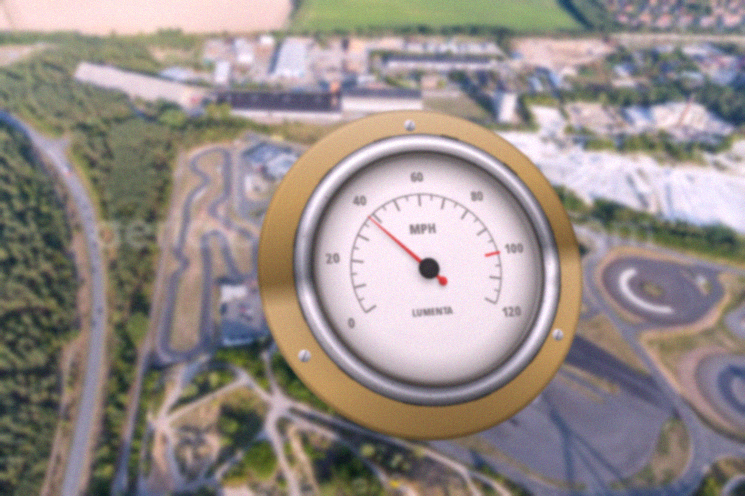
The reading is 37.5 mph
